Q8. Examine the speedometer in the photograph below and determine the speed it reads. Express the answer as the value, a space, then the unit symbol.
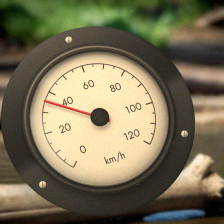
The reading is 35 km/h
